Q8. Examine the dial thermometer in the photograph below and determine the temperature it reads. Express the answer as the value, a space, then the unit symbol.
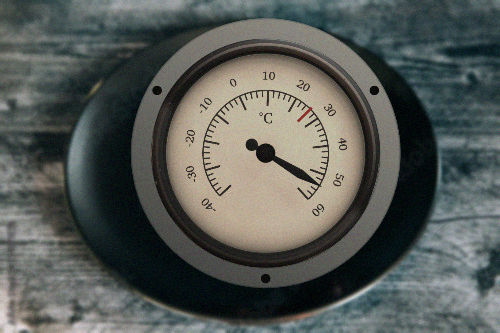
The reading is 54 °C
